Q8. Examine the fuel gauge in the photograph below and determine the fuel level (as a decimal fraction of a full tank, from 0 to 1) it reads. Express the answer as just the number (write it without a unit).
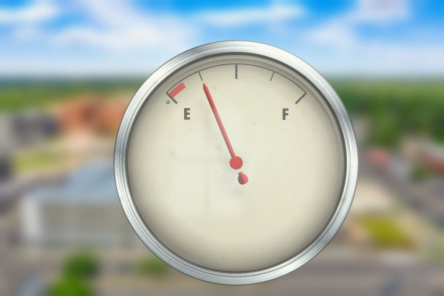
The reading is 0.25
